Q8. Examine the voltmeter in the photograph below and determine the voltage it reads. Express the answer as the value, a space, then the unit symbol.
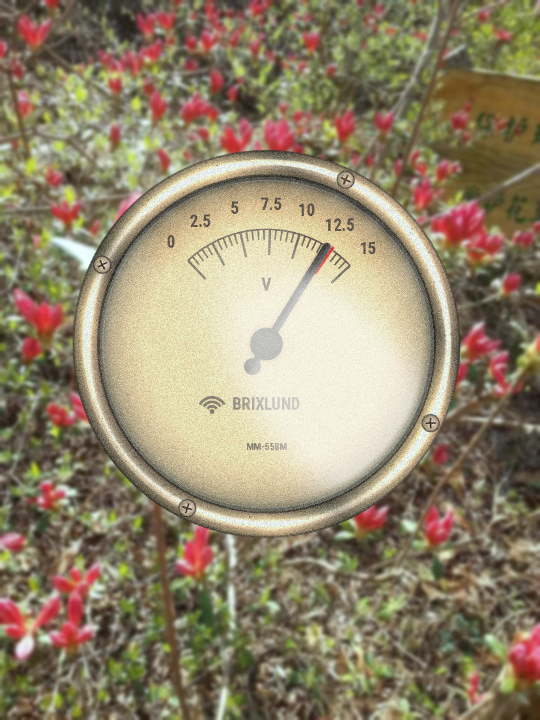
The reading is 12.5 V
